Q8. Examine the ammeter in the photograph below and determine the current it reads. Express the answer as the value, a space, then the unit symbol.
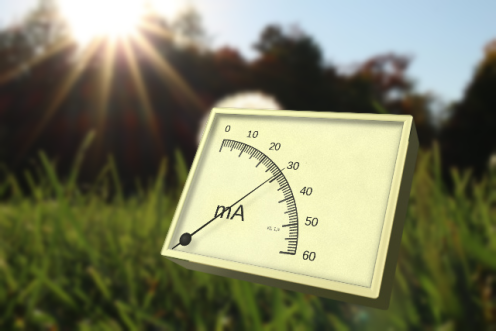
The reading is 30 mA
